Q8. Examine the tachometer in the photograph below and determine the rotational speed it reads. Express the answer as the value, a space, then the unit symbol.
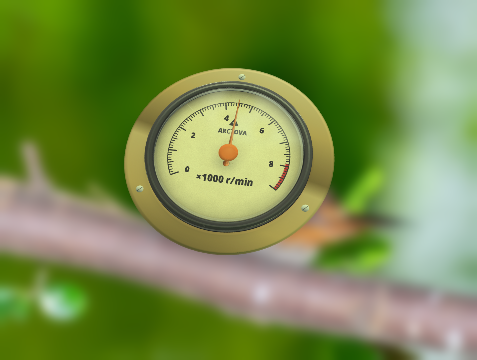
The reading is 4500 rpm
